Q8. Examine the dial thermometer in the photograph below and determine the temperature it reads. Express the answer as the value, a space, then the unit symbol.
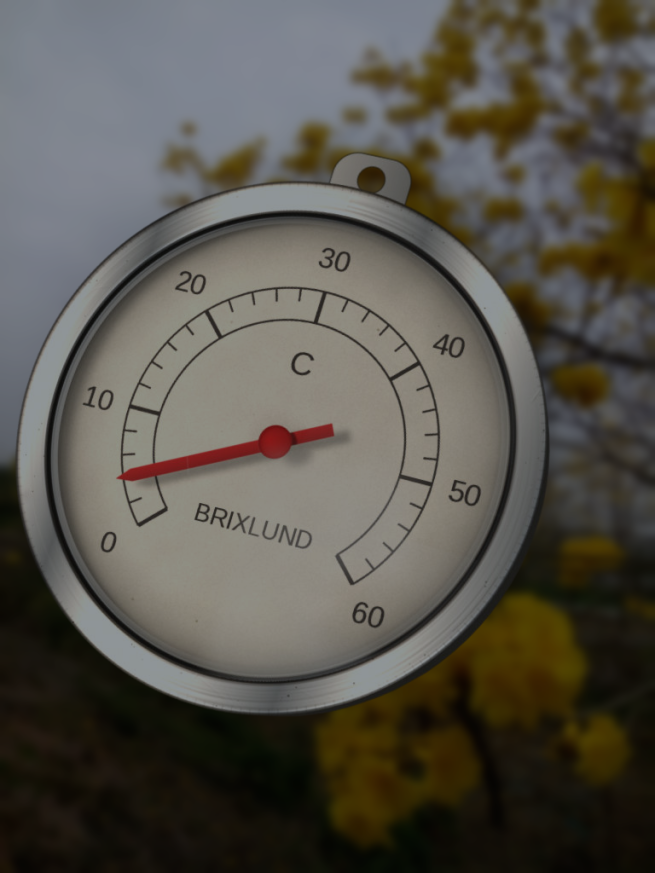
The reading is 4 °C
